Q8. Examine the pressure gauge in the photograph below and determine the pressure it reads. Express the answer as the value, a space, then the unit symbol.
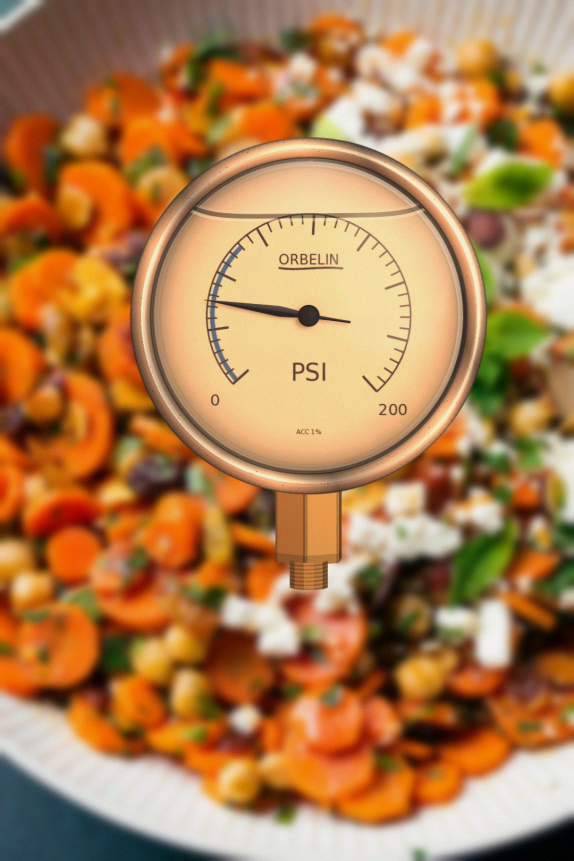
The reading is 37.5 psi
